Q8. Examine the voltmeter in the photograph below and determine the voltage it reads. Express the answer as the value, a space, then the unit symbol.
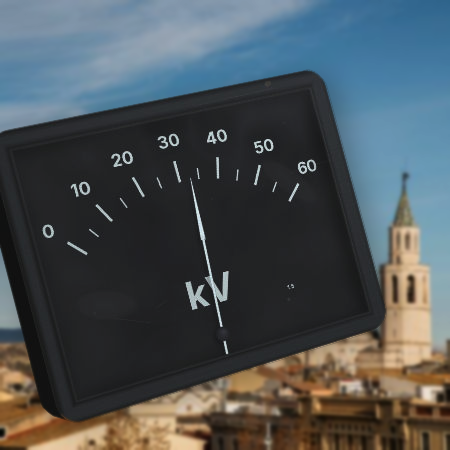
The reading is 32.5 kV
